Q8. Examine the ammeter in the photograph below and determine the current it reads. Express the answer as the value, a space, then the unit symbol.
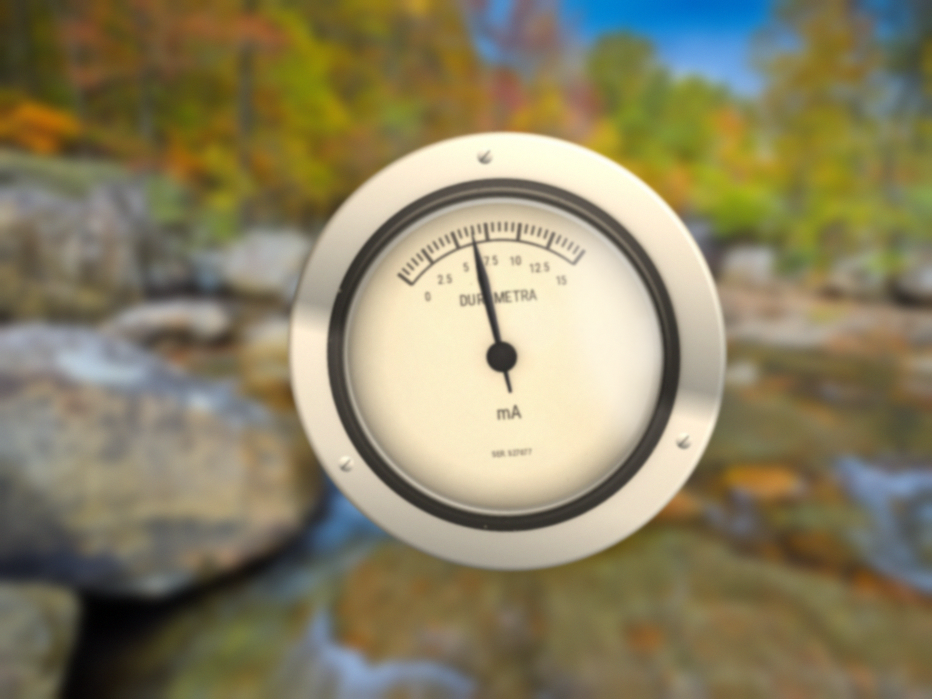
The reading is 6.5 mA
